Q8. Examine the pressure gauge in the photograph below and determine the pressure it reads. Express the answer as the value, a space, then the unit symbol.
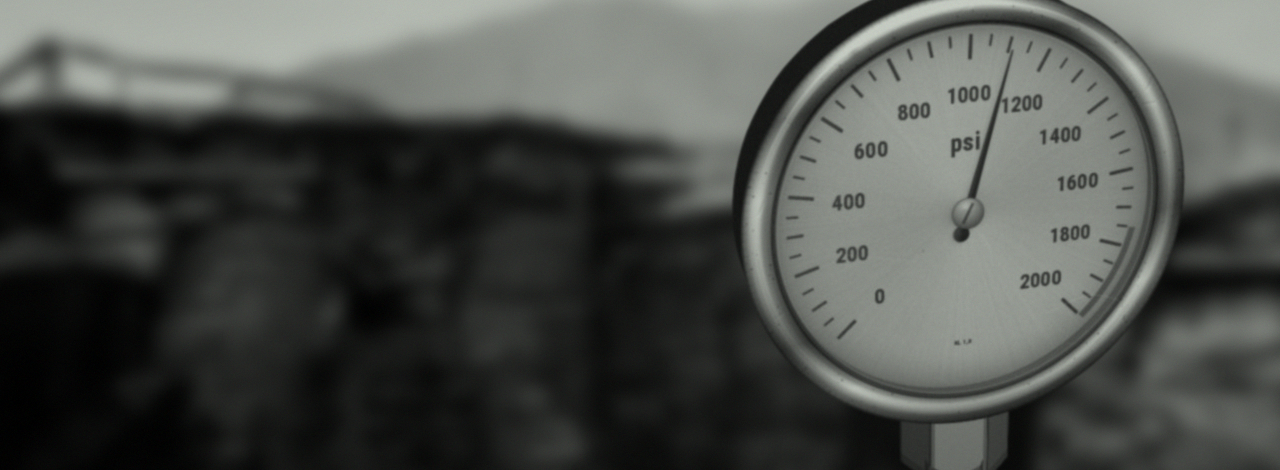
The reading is 1100 psi
